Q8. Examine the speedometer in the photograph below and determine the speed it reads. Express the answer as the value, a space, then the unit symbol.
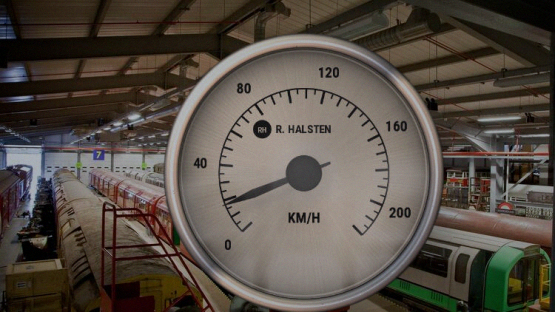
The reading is 17.5 km/h
